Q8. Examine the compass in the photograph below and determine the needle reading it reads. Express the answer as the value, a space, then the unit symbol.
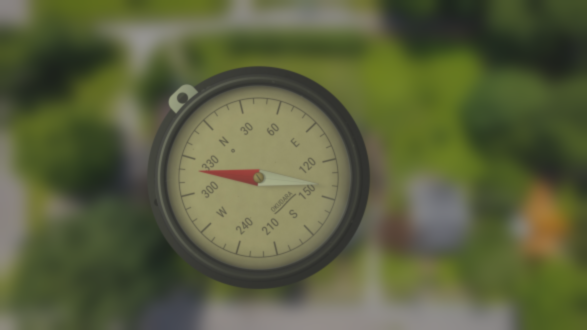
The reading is 320 °
